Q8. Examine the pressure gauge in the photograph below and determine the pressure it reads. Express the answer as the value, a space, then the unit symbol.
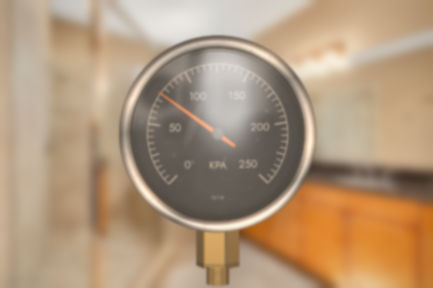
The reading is 75 kPa
